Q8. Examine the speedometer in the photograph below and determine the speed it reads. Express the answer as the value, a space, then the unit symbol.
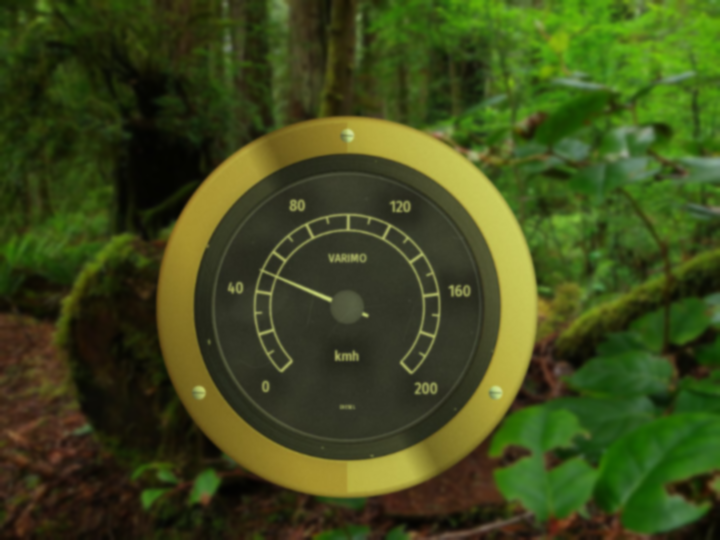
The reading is 50 km/h
